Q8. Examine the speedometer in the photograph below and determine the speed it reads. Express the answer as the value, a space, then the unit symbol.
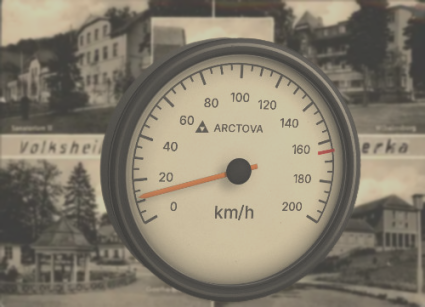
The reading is 12.5 km/h
